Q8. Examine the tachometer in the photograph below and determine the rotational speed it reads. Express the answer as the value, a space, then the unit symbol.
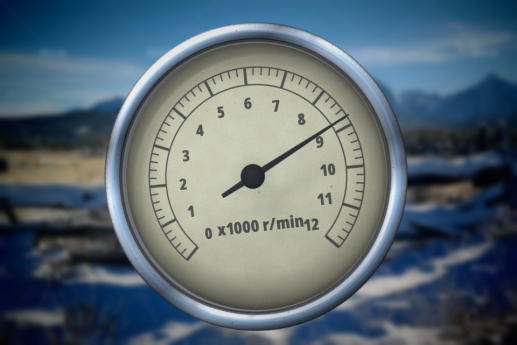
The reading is 8800 rpm
